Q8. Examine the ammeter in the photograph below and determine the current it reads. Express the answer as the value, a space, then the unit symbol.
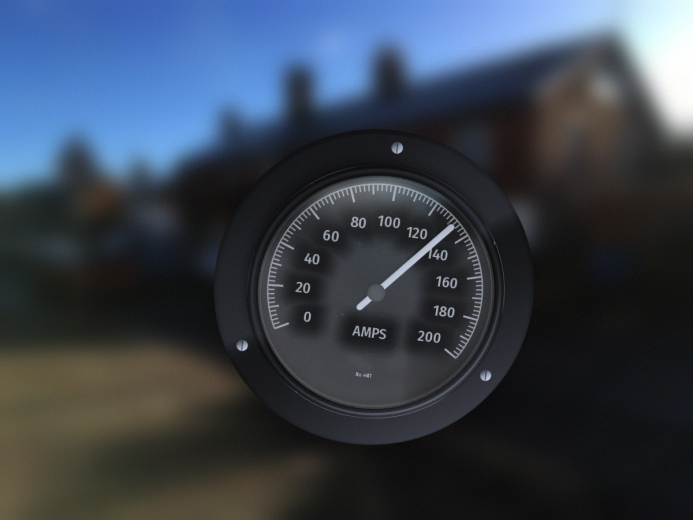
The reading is 132 A
